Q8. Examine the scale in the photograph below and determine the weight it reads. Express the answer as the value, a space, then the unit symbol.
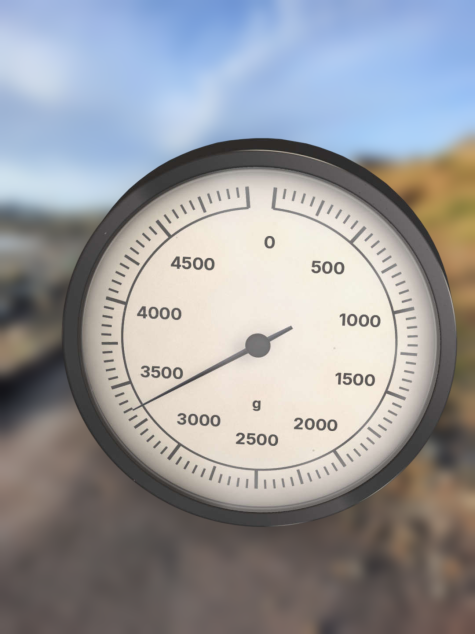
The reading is 3350 g
